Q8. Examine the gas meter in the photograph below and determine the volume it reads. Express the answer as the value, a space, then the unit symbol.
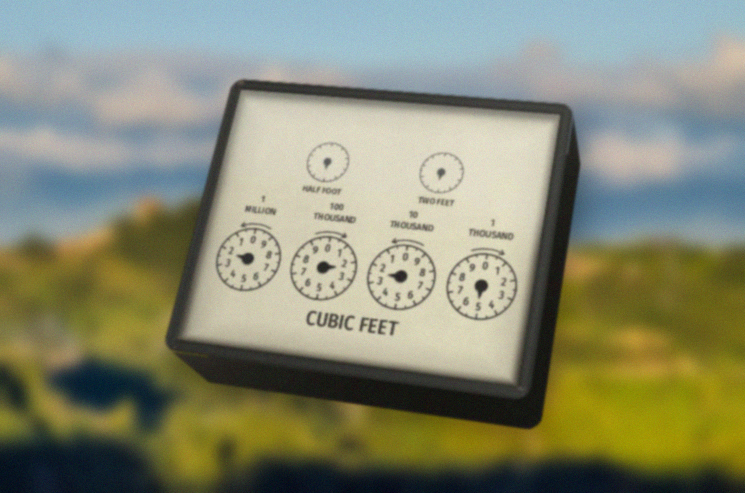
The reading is 222500 ft³
